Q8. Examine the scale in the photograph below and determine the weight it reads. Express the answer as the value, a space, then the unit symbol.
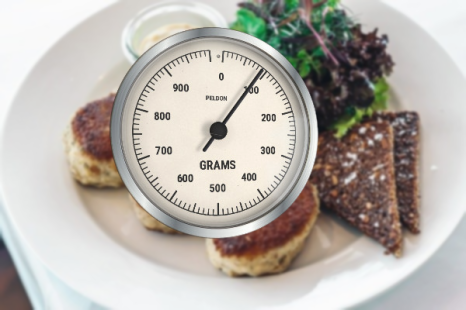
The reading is 90 g
